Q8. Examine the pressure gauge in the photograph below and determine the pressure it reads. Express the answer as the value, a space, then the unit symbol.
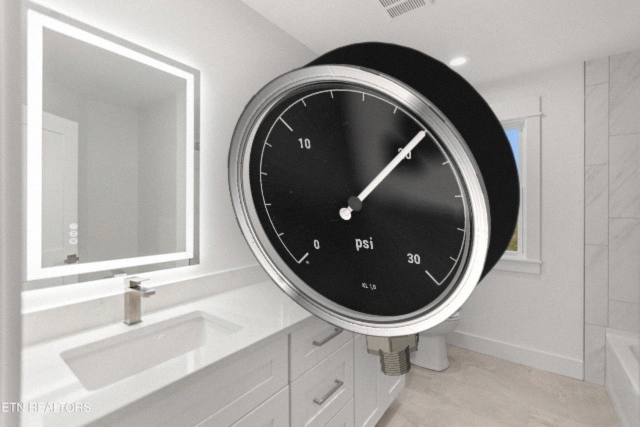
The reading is 20 psi
